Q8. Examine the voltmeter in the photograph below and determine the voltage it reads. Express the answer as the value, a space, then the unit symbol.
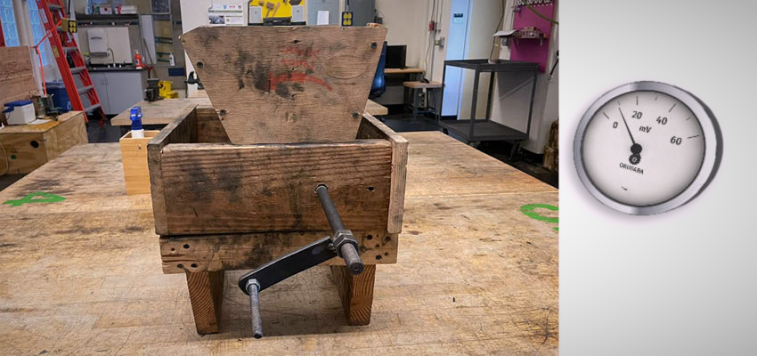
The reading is 10 mV
